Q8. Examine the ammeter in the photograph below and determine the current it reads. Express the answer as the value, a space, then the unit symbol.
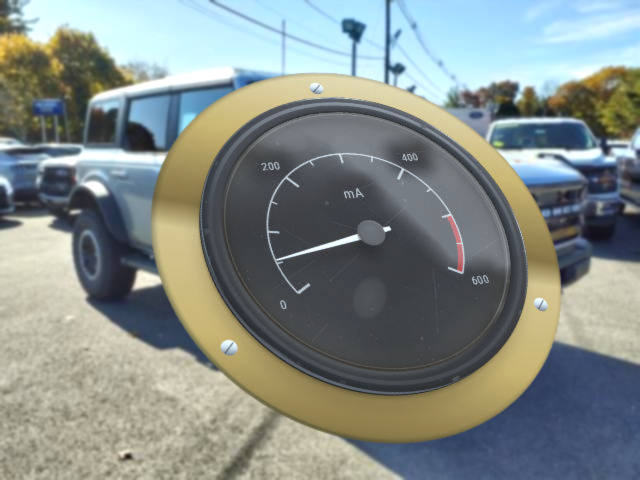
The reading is 50 mA
